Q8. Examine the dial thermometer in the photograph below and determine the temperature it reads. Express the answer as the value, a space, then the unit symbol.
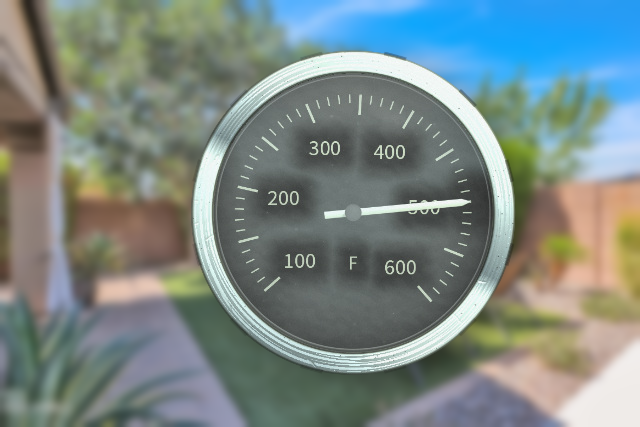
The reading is 500 °F
